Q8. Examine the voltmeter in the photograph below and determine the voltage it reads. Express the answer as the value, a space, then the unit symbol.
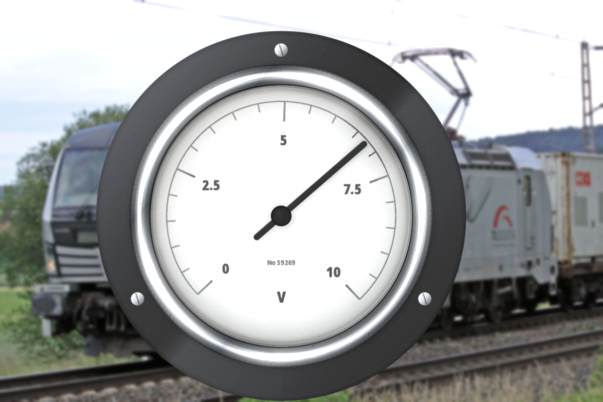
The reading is 6.75 V
